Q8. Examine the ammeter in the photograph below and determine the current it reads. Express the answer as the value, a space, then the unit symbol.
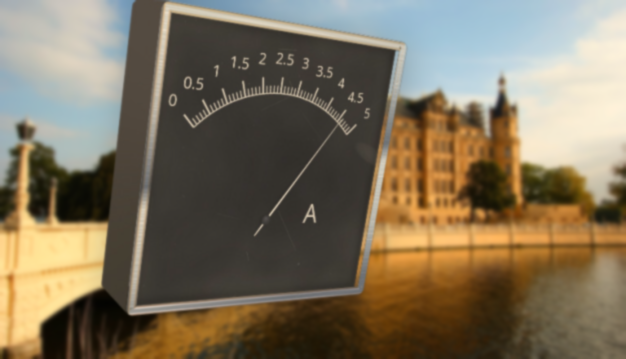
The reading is 4.5 A
